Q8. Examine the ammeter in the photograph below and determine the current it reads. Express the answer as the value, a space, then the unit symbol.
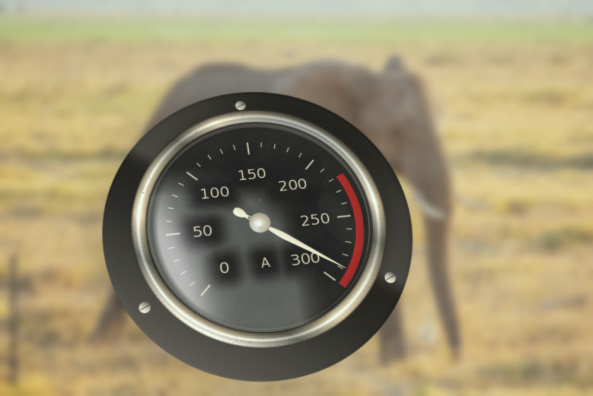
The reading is 290 A
